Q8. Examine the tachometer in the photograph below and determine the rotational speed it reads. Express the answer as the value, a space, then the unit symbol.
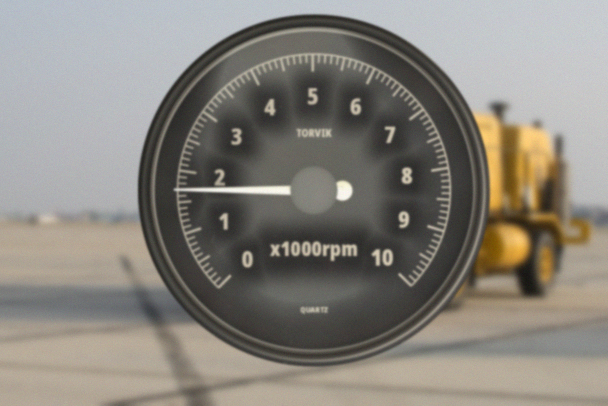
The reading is 1700 rpm
